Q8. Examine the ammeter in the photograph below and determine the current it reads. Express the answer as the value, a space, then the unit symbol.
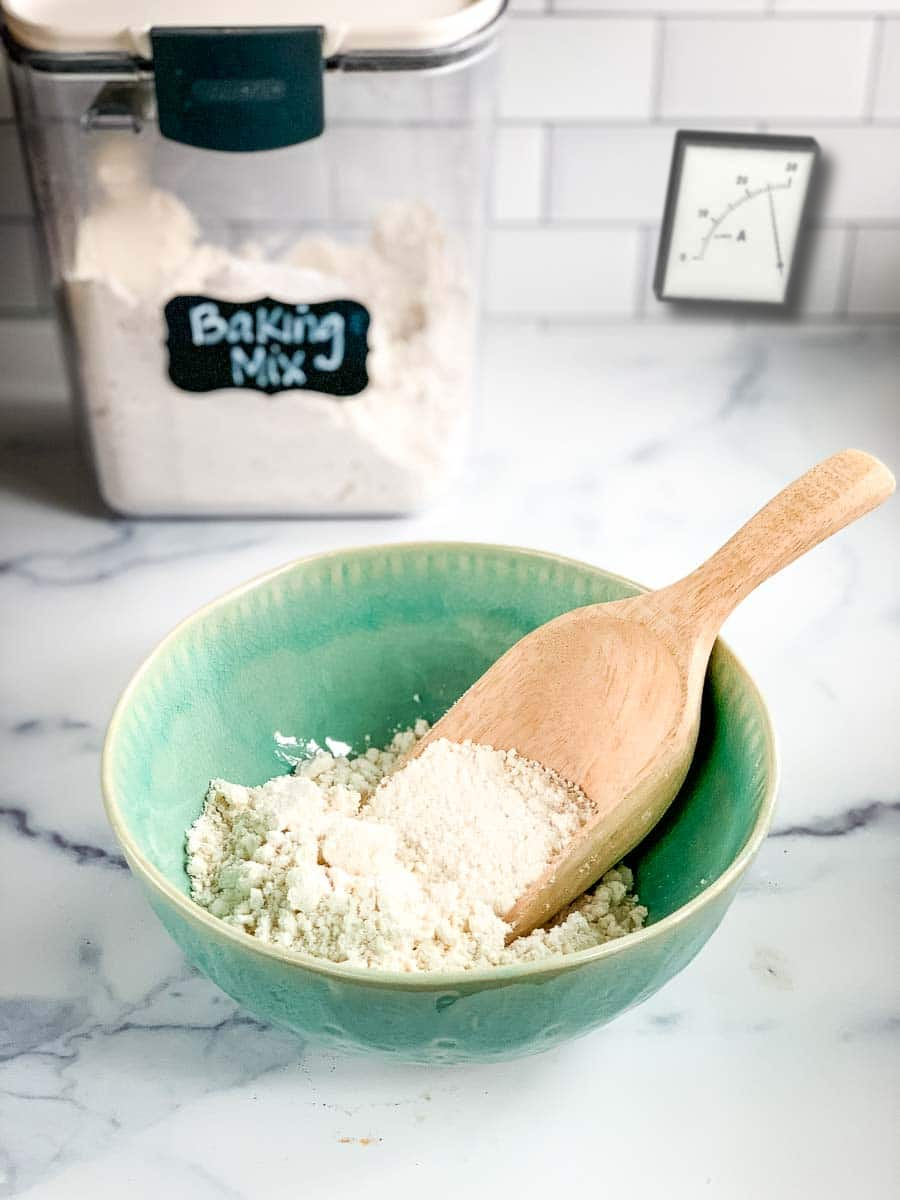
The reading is 25 A
